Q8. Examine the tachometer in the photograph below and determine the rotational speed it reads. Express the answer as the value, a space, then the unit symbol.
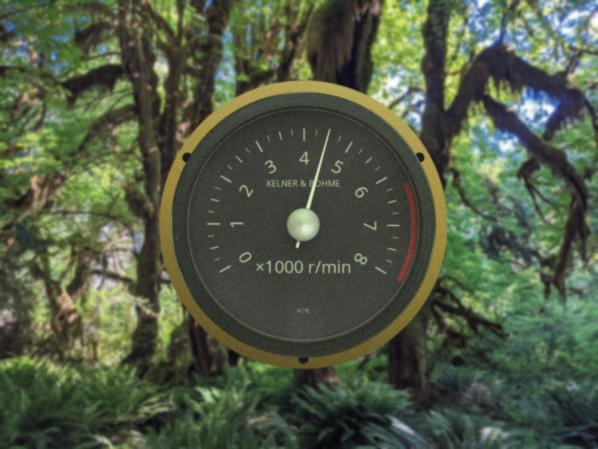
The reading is 4500 rpm
